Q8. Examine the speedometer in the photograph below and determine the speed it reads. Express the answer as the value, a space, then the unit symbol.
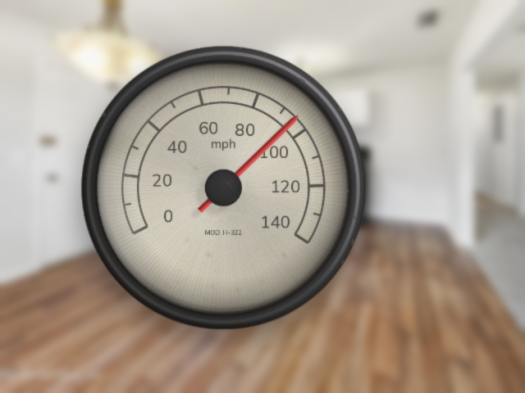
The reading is 95 mph
